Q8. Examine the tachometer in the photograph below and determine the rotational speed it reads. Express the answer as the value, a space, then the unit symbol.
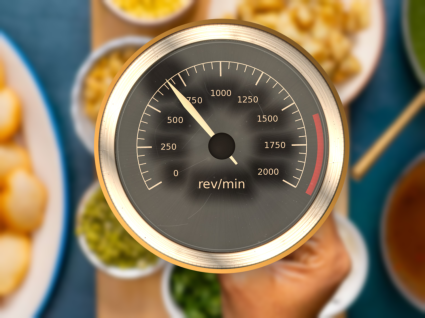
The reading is 675 rpm
